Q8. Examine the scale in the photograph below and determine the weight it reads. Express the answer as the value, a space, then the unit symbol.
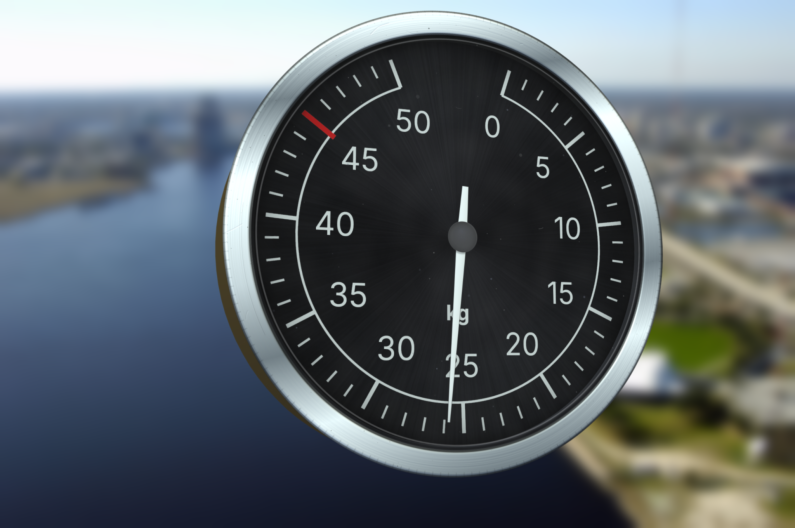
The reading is 26 kg
